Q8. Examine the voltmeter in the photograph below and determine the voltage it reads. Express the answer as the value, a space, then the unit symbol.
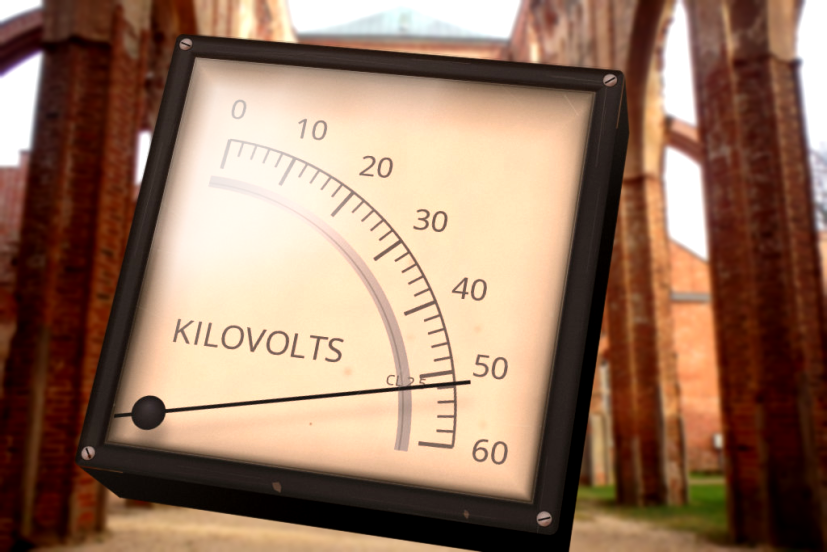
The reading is 52 kV
